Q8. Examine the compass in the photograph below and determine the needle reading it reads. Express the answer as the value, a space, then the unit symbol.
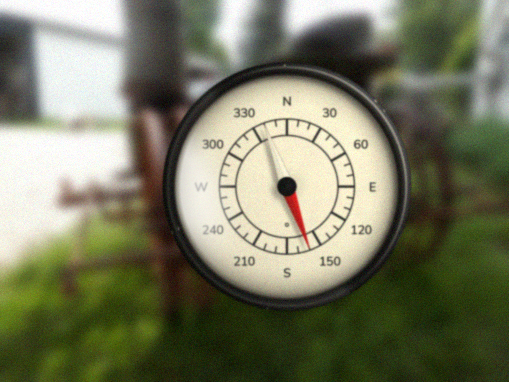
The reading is 160 °
